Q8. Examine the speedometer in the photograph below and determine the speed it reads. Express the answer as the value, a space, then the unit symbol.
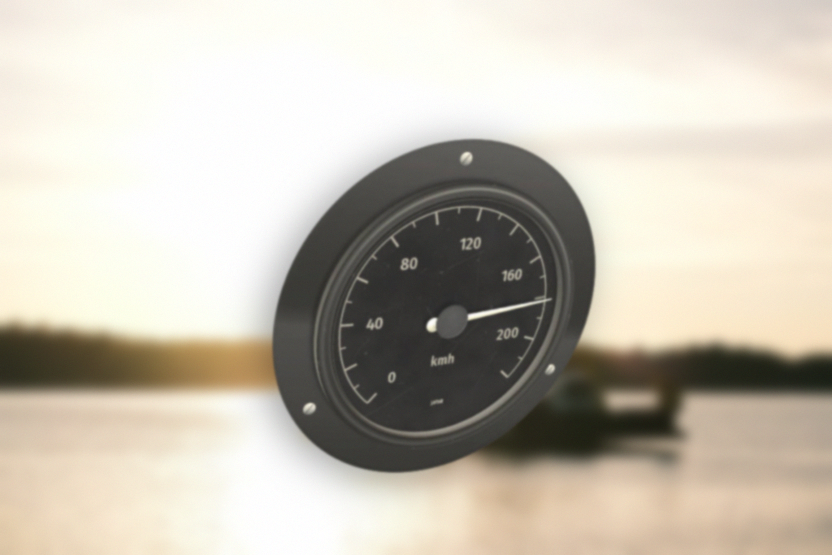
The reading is 180 km/h
